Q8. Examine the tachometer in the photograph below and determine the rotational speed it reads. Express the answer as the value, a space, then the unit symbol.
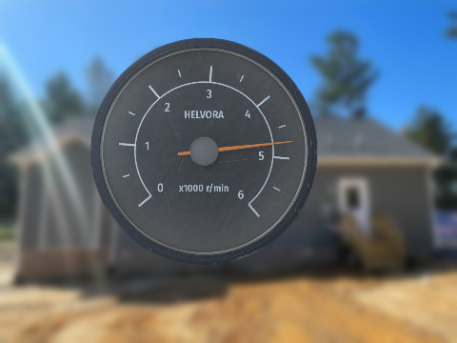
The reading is 4750 rpm
